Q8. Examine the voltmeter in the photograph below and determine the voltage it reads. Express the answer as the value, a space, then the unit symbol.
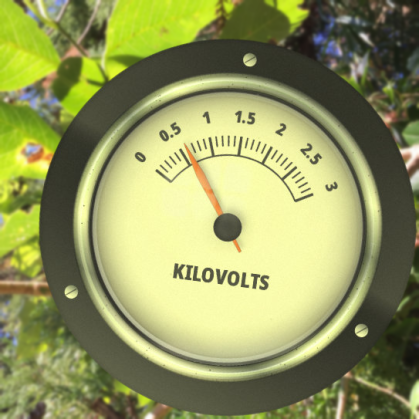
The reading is 0.6 kV
